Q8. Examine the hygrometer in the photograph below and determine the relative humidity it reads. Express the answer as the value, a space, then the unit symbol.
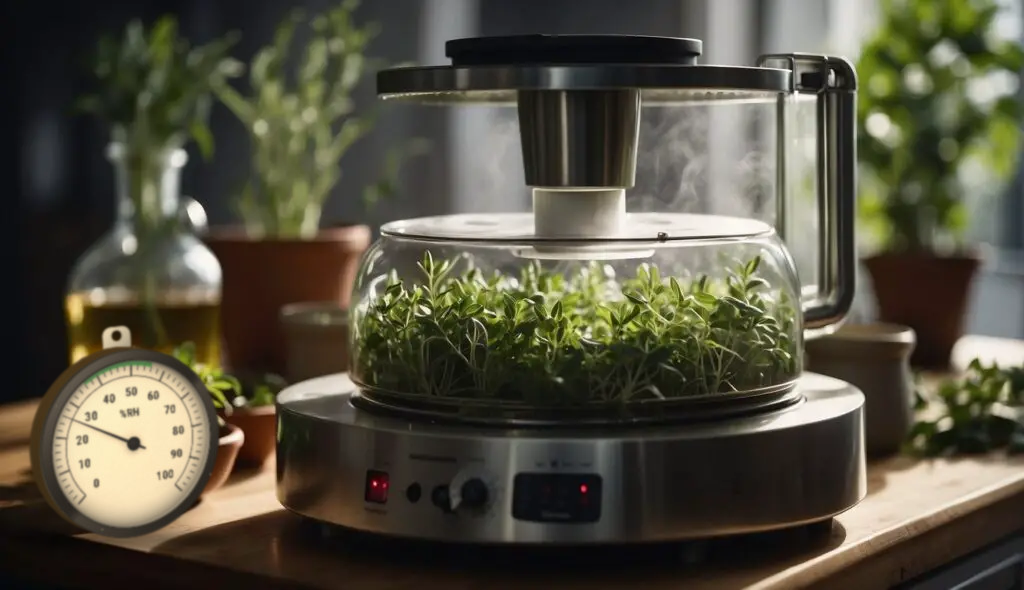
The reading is 26 %
